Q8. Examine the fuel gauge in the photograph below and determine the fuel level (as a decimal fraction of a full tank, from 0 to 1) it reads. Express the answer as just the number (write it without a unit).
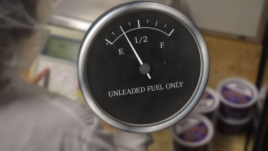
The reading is 0.25
